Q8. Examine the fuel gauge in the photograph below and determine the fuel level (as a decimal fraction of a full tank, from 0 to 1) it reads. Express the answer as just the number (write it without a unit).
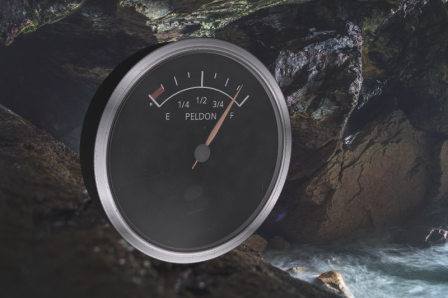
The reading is 0.875
